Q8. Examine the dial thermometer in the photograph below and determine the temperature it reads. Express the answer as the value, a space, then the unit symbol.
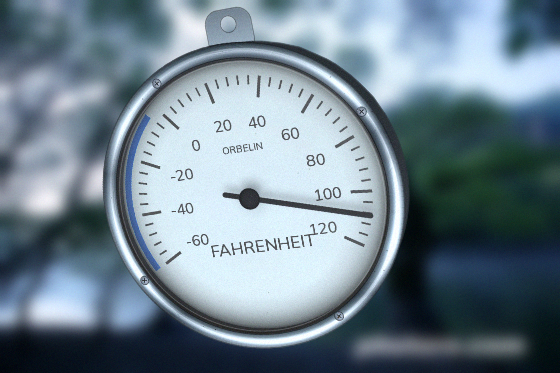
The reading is 108 °F
